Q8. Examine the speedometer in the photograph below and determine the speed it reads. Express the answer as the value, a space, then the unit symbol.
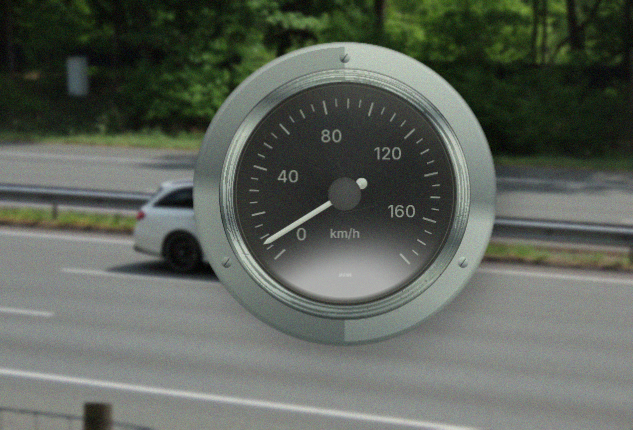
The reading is 7.5 km/h
